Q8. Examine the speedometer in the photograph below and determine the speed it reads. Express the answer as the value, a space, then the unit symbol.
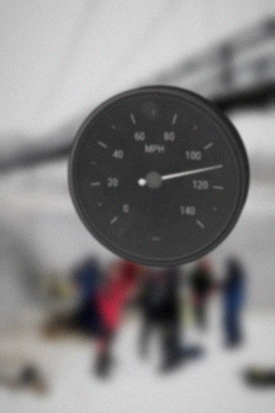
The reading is 110 mph
